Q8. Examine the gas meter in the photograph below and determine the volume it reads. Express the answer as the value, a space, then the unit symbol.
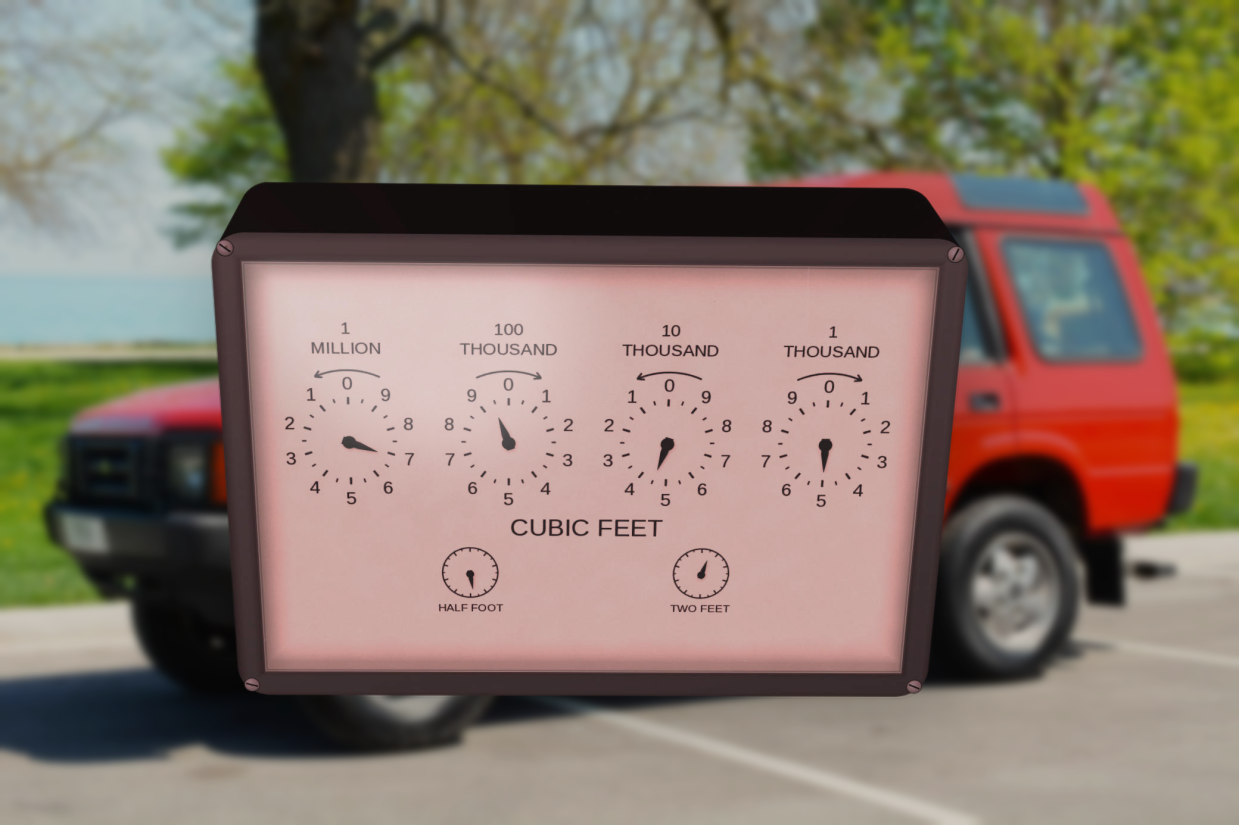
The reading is 694500 ft³
